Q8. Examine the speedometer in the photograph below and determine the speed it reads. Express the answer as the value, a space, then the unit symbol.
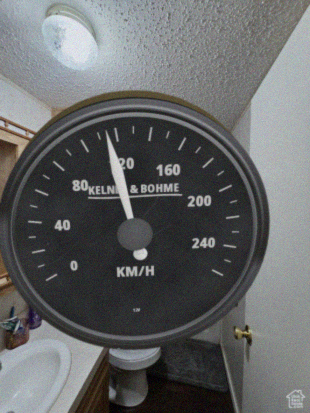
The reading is 115 km/h
